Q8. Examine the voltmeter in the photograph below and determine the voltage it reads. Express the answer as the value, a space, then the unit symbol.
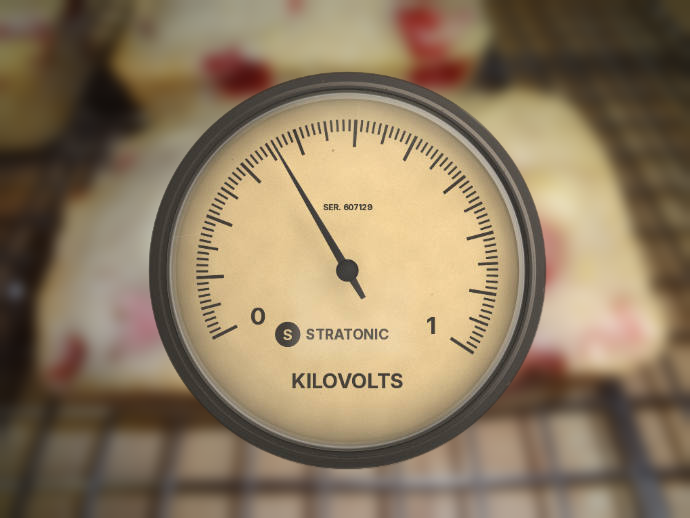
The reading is 0.36 kV
